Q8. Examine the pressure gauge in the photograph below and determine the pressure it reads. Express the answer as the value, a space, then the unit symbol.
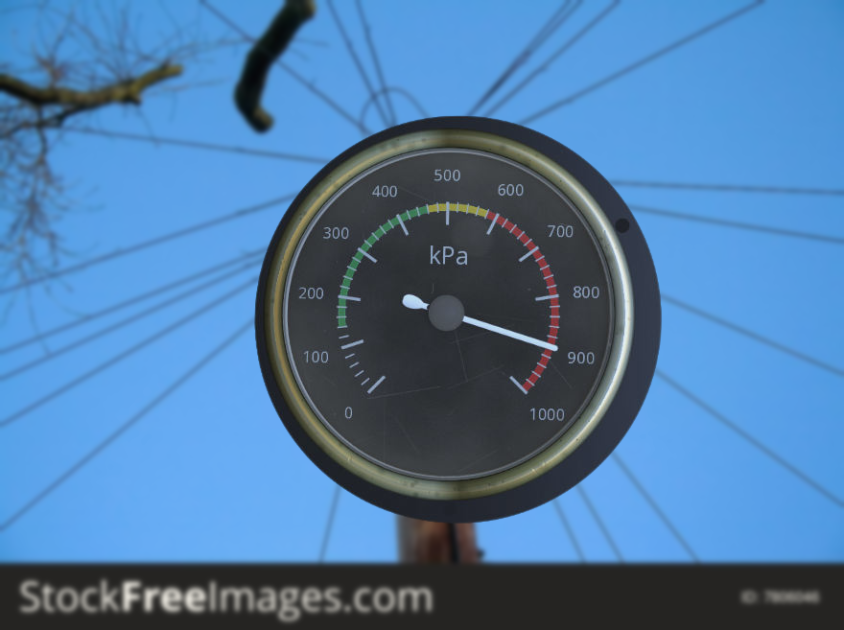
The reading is 900 kPa
